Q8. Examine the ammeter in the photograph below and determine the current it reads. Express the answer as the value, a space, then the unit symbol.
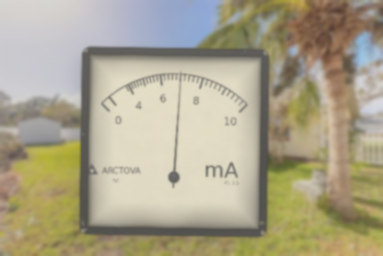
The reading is 7 mA
